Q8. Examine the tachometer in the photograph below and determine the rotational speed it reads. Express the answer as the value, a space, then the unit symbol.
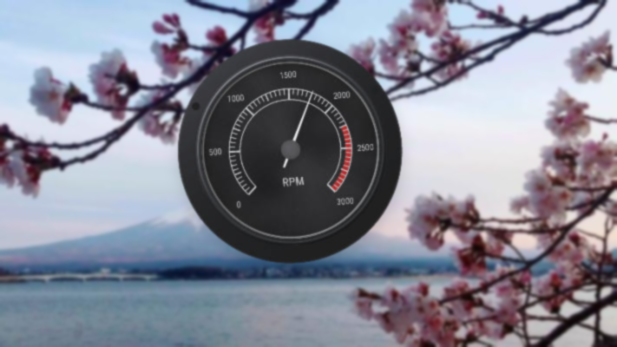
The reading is 1750 rpm
